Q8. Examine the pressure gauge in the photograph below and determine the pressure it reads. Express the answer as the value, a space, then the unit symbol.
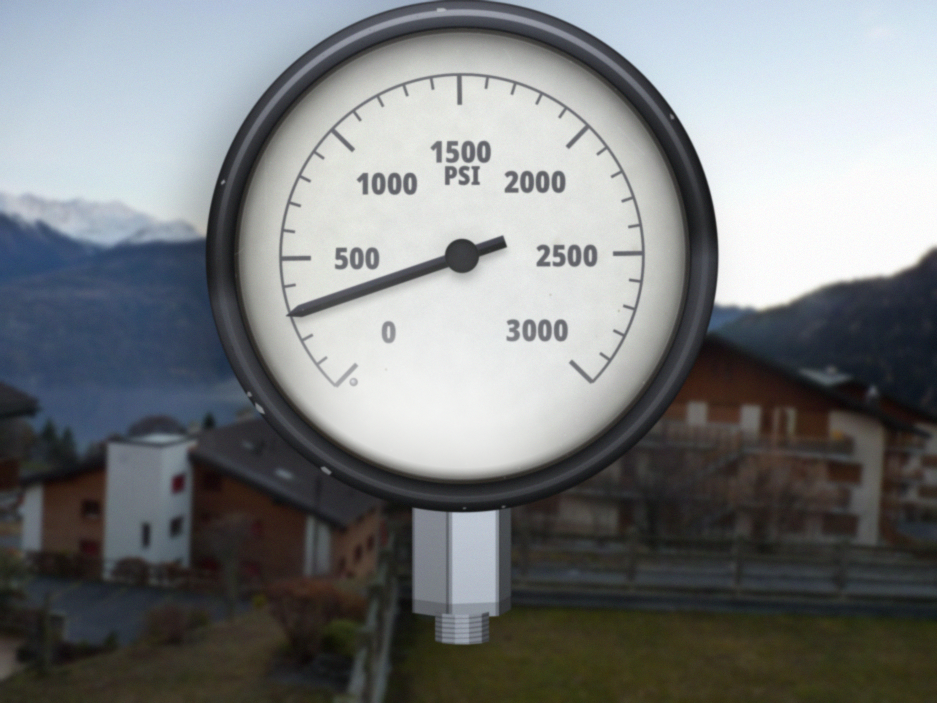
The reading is 300 psi
